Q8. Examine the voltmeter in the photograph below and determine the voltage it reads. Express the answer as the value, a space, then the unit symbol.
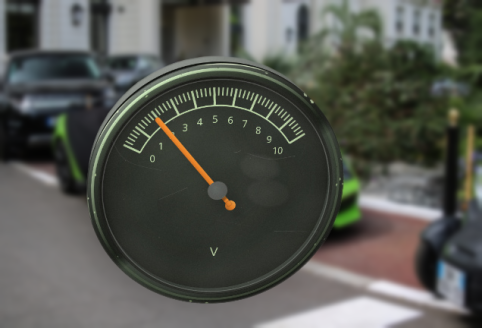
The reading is 2 V
